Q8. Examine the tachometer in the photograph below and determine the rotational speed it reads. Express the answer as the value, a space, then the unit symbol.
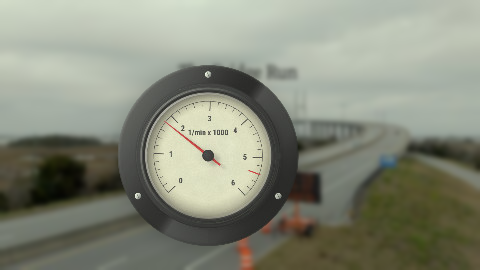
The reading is 1800 rpm
